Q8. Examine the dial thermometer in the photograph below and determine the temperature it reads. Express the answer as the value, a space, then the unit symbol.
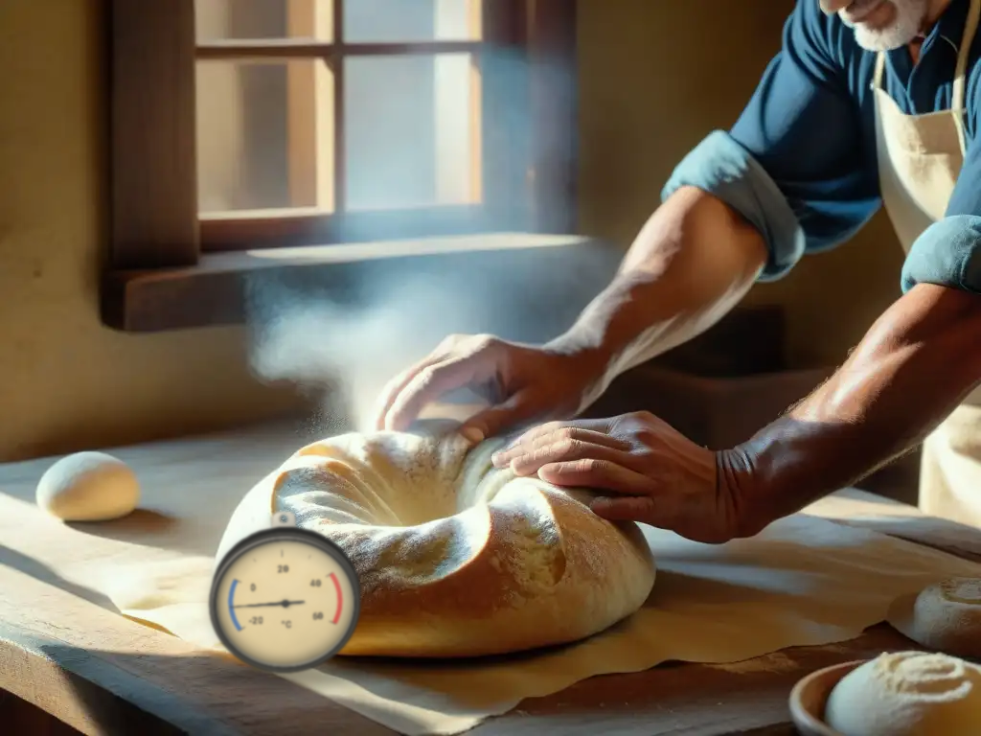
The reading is -10 °C
